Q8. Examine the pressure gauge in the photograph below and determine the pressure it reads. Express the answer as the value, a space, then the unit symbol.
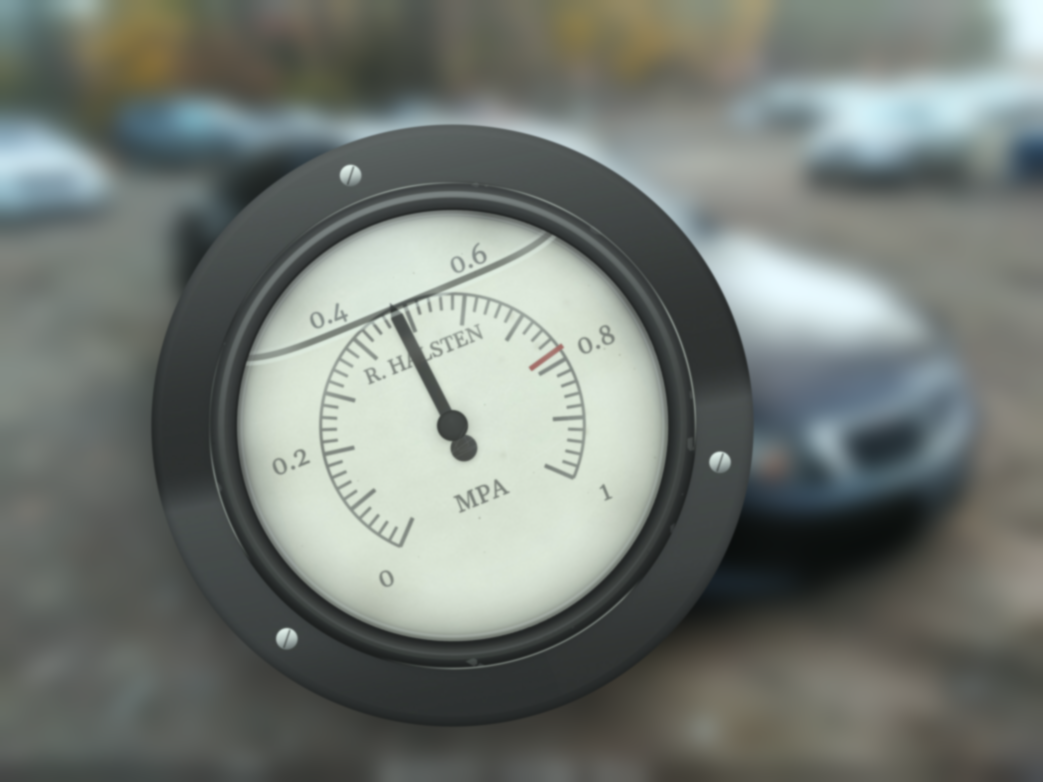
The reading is 0.48 MPa
